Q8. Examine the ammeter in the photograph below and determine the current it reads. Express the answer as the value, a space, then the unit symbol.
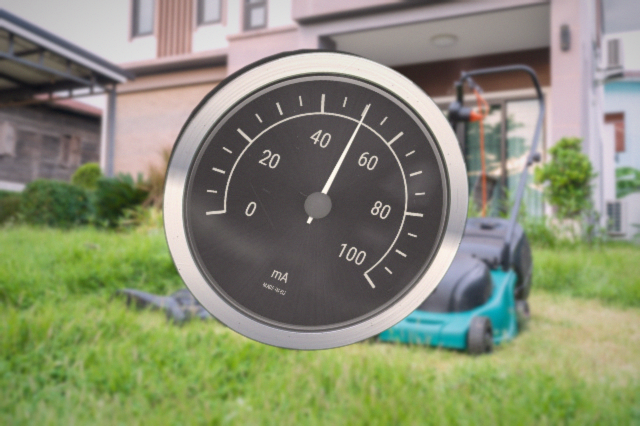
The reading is 50 mA
